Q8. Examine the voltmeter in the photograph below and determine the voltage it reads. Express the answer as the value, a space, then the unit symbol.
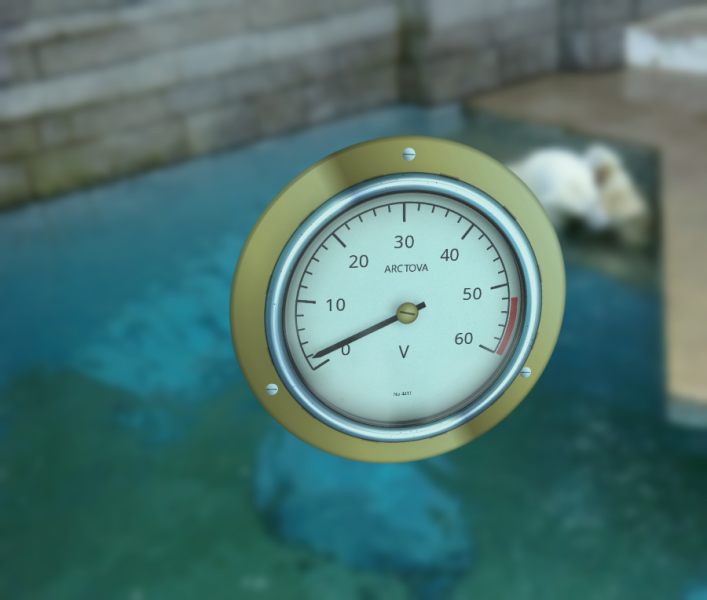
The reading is 2 V
